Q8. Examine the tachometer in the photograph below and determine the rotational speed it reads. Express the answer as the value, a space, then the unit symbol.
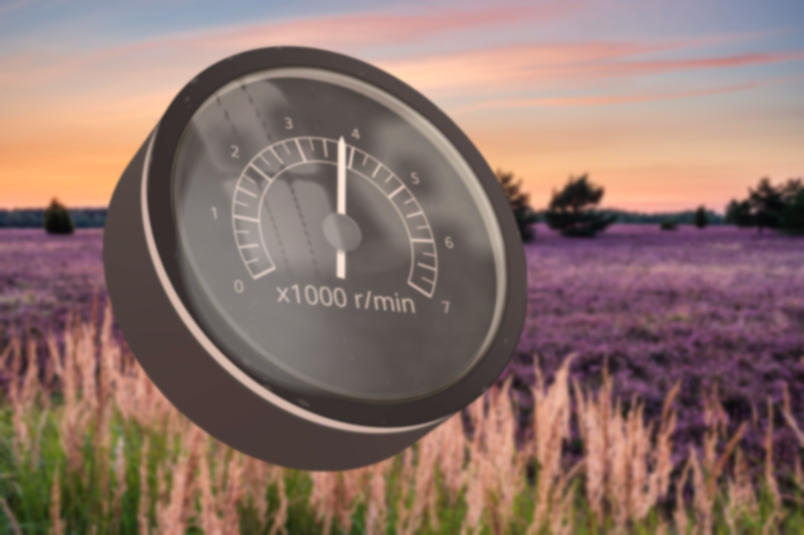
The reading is 3750 rpm
